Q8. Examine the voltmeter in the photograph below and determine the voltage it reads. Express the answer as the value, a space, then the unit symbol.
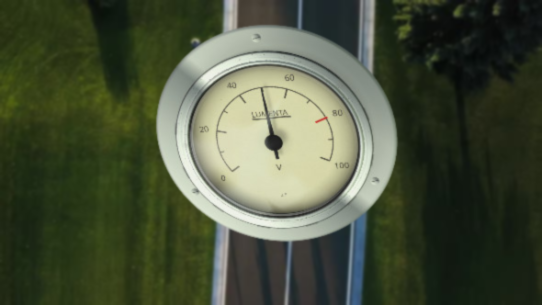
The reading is 50 V
